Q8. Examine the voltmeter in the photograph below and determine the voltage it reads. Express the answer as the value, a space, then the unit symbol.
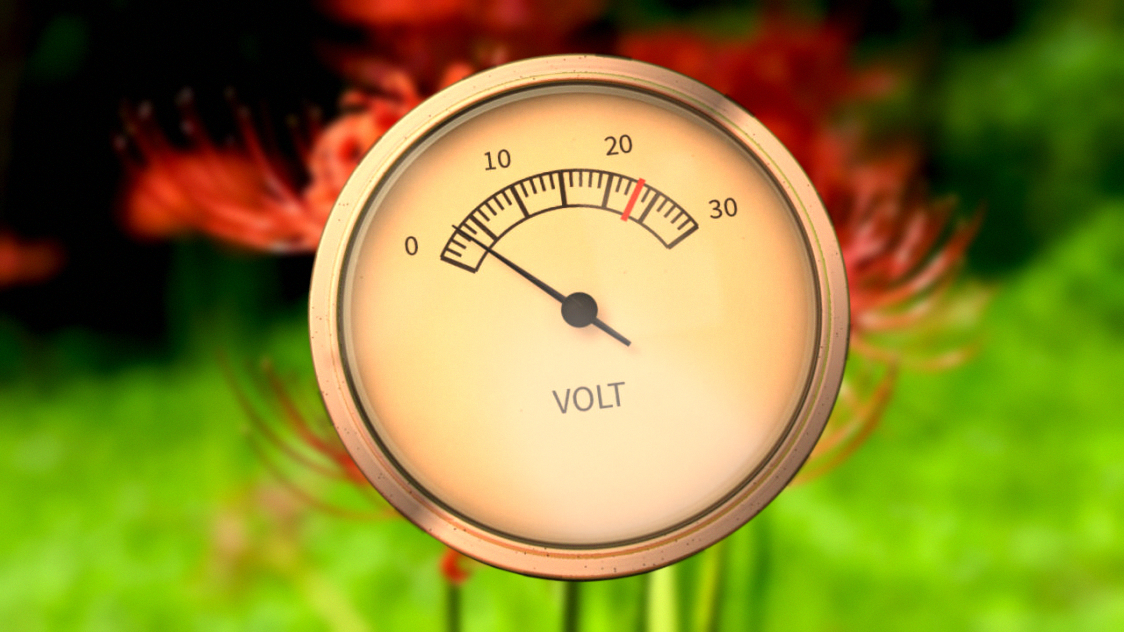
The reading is 3 V
